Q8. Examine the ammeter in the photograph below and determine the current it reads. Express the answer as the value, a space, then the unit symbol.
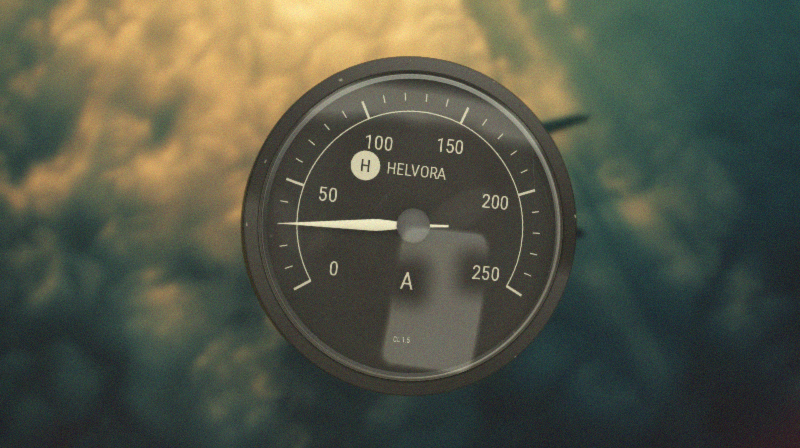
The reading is 30 A
